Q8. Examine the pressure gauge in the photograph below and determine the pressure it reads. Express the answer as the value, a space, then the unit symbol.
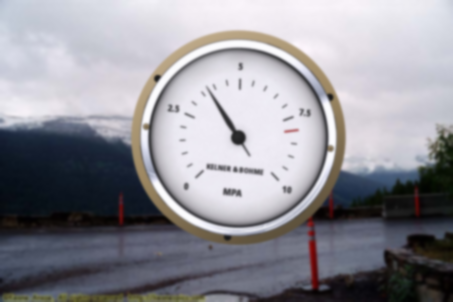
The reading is 3.75 MPa
